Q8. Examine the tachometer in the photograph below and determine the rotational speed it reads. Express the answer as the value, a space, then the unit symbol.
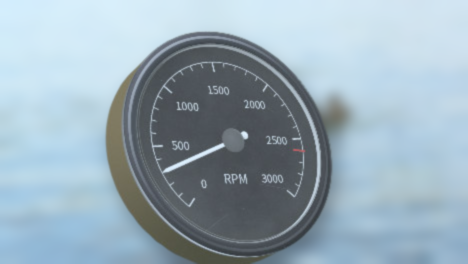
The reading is 300 rpm
